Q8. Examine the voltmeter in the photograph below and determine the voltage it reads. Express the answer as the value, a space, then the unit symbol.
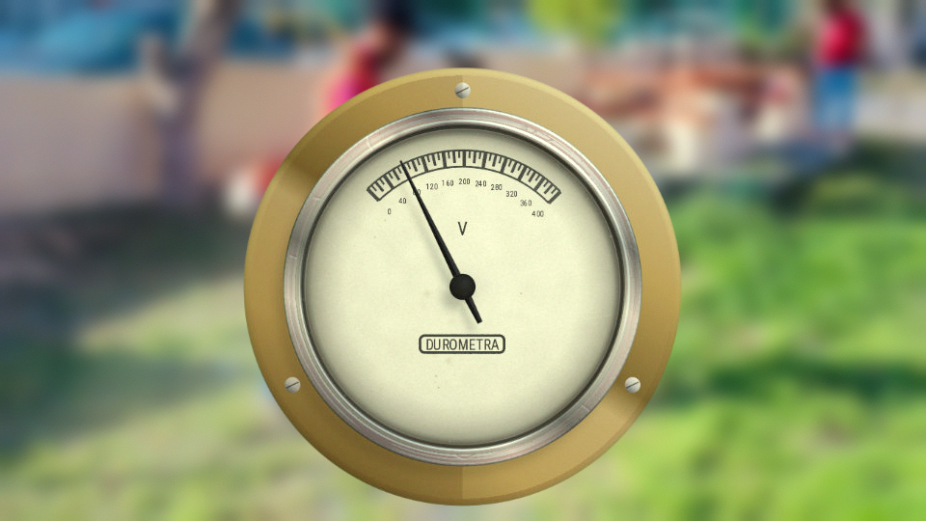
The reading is 80 V
